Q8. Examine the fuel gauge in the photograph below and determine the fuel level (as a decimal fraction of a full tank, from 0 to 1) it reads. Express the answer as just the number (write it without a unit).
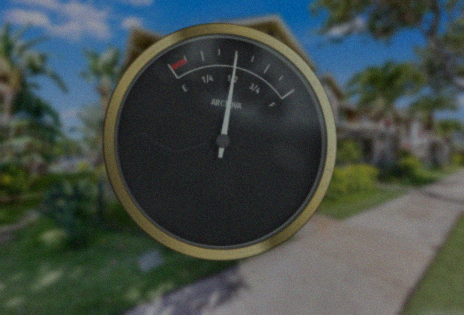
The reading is 0.5
